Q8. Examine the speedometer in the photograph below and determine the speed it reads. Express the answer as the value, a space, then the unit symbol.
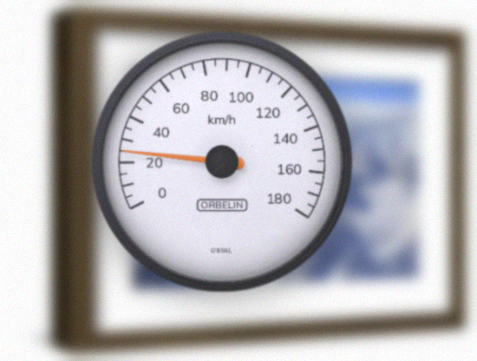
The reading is 25 km/h
